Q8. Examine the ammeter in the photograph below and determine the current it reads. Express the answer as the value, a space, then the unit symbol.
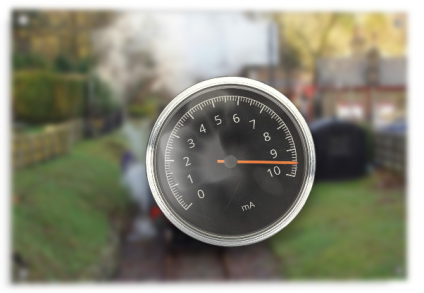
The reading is 9.5 mA
